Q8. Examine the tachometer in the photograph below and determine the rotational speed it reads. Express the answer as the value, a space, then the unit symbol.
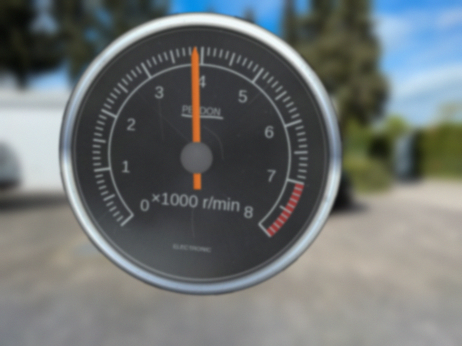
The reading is 3900 rpm
